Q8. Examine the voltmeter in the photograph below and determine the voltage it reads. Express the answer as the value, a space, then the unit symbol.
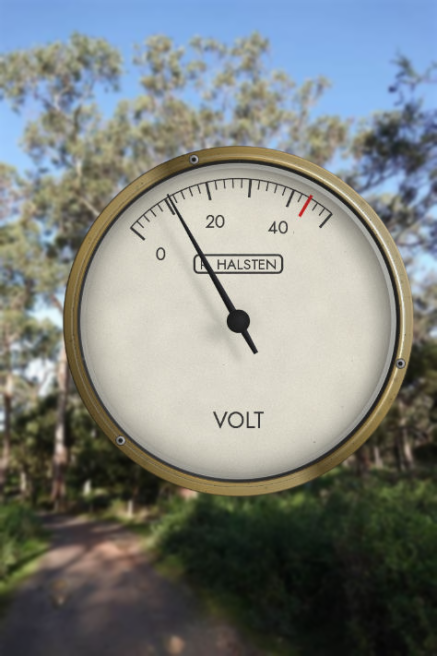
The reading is 11 V
